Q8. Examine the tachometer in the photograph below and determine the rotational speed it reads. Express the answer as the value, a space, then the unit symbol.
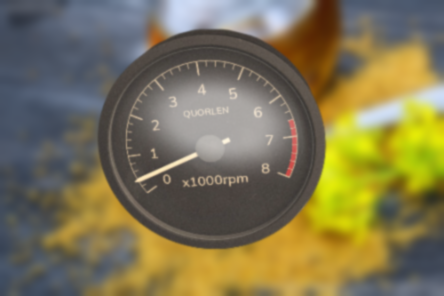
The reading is 400 rpm
